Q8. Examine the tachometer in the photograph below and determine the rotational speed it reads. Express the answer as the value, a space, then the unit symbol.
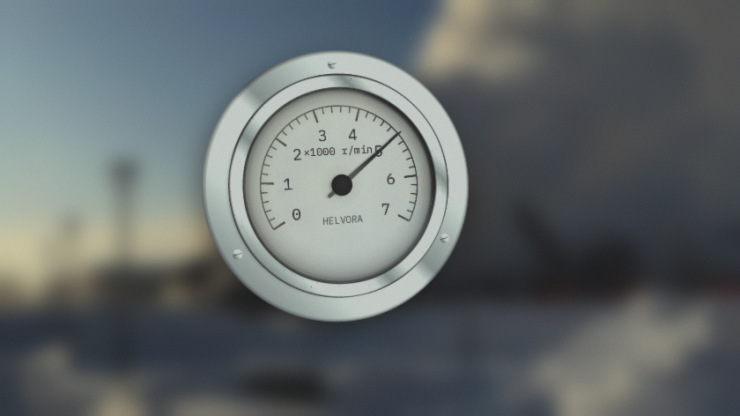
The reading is 5000 rpm
